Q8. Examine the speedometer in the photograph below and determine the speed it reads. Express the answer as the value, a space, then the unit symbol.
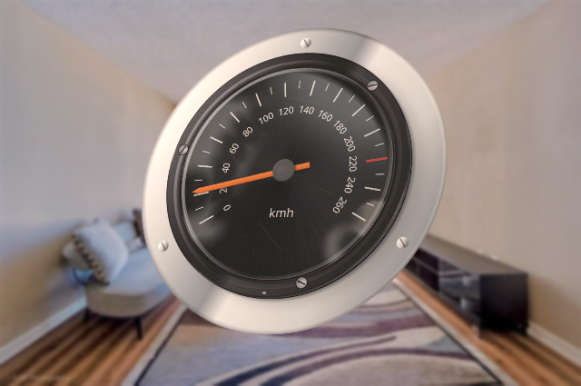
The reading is 20 km/h
